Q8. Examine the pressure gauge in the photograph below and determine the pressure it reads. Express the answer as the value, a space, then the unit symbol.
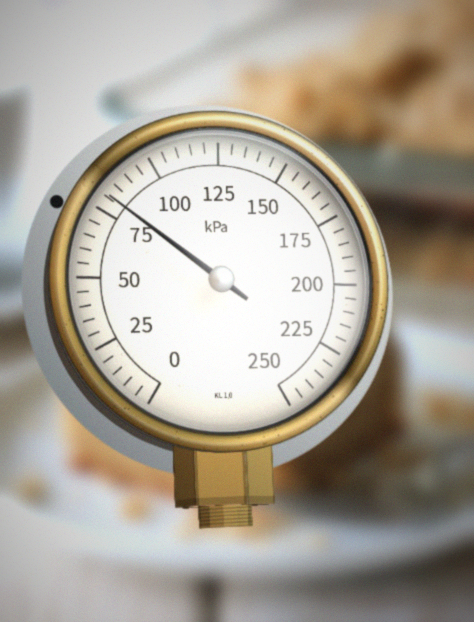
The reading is 80 kPa
